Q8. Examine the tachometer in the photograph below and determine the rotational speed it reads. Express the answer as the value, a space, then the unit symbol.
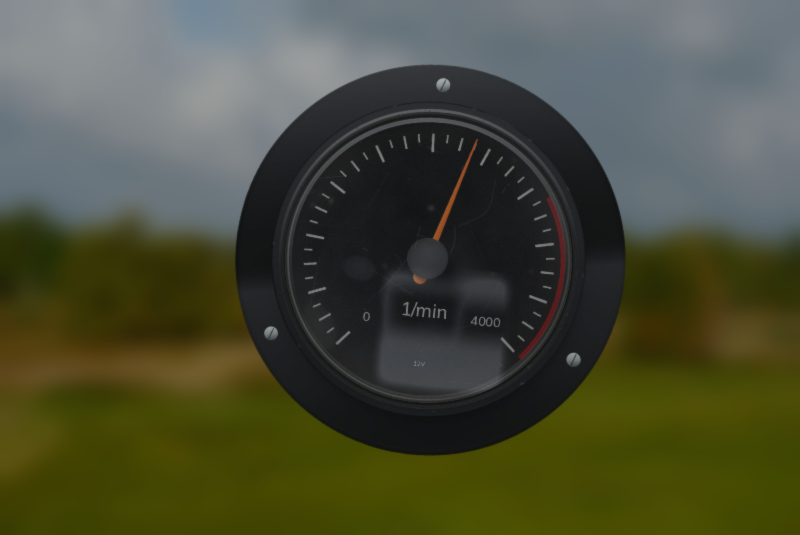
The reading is 2300 rpm
